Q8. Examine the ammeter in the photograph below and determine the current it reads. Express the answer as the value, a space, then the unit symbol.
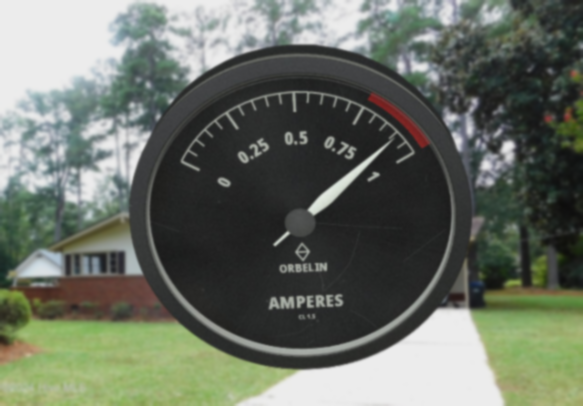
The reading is 0.9 A
